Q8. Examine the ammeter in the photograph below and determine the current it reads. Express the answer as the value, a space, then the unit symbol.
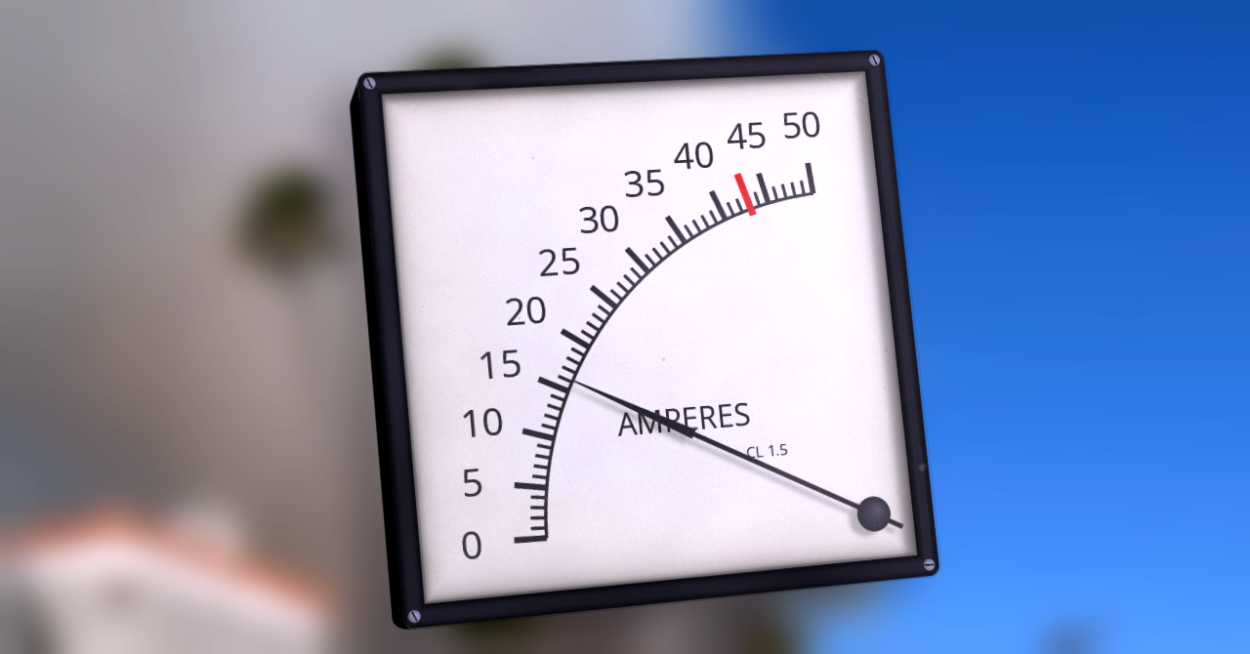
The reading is 16 A
